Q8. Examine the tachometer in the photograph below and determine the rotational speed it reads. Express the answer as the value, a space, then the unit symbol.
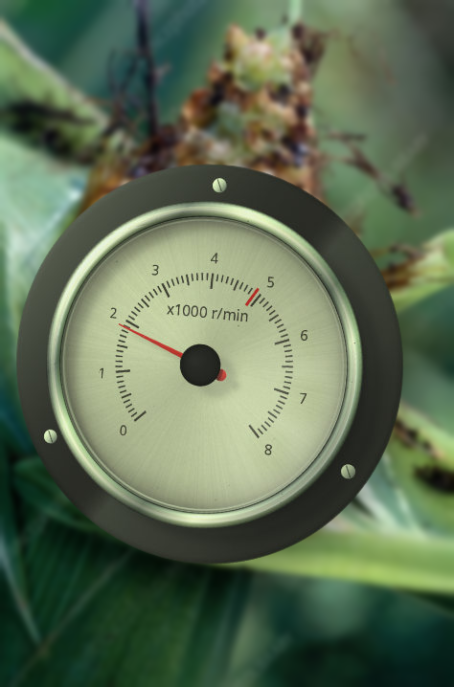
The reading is 1900 rpm
